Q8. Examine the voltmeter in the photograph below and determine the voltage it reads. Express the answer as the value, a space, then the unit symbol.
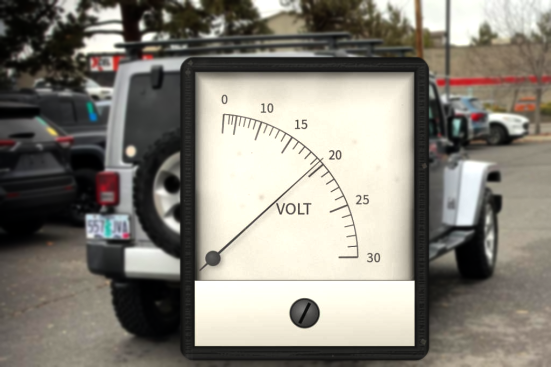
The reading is 19.5 V
